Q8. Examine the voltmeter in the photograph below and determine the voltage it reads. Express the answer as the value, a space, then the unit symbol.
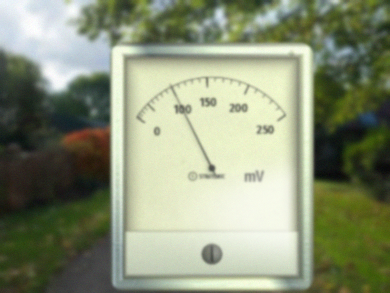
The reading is 100 mV
